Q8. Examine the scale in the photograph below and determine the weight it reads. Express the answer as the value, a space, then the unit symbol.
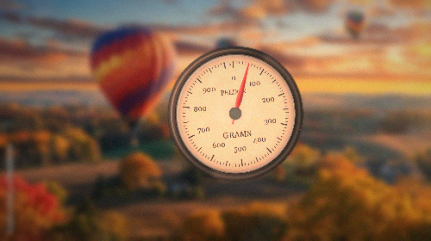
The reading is 50 g
